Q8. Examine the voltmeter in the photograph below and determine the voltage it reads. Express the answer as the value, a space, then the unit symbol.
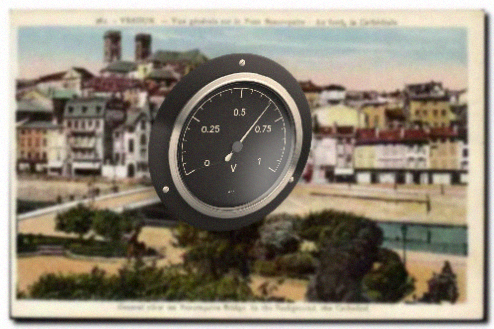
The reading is 0.65 V
